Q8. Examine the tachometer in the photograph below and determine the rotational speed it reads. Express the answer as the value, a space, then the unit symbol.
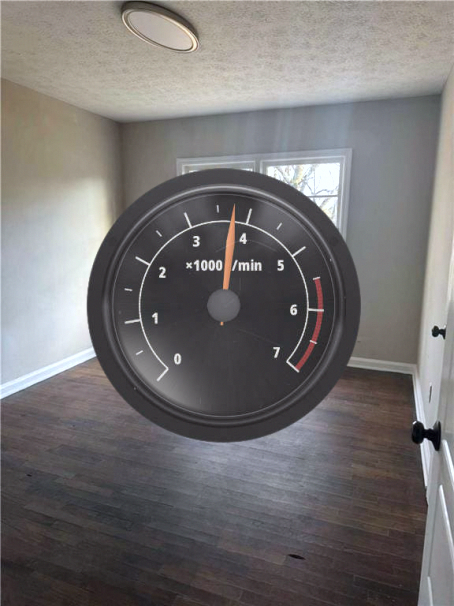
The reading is 3750 rpm
